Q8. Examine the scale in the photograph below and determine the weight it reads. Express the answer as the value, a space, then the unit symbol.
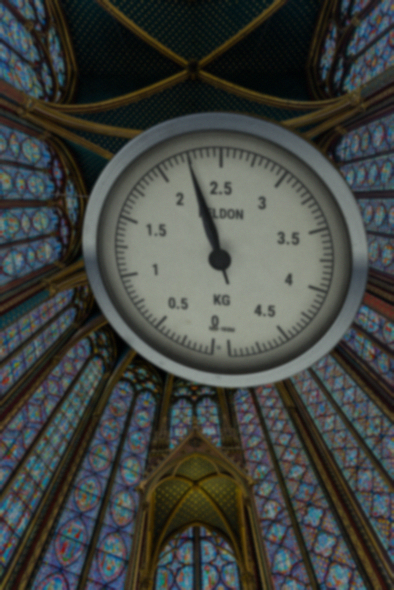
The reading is 2.25 kg
